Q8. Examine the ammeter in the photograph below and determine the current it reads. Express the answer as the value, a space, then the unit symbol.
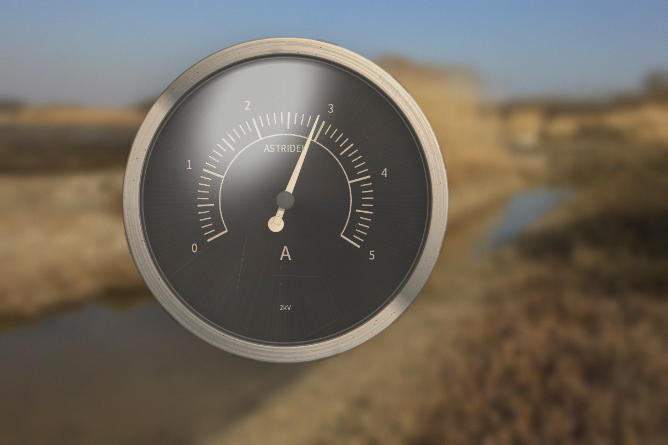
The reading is 2.9 A
